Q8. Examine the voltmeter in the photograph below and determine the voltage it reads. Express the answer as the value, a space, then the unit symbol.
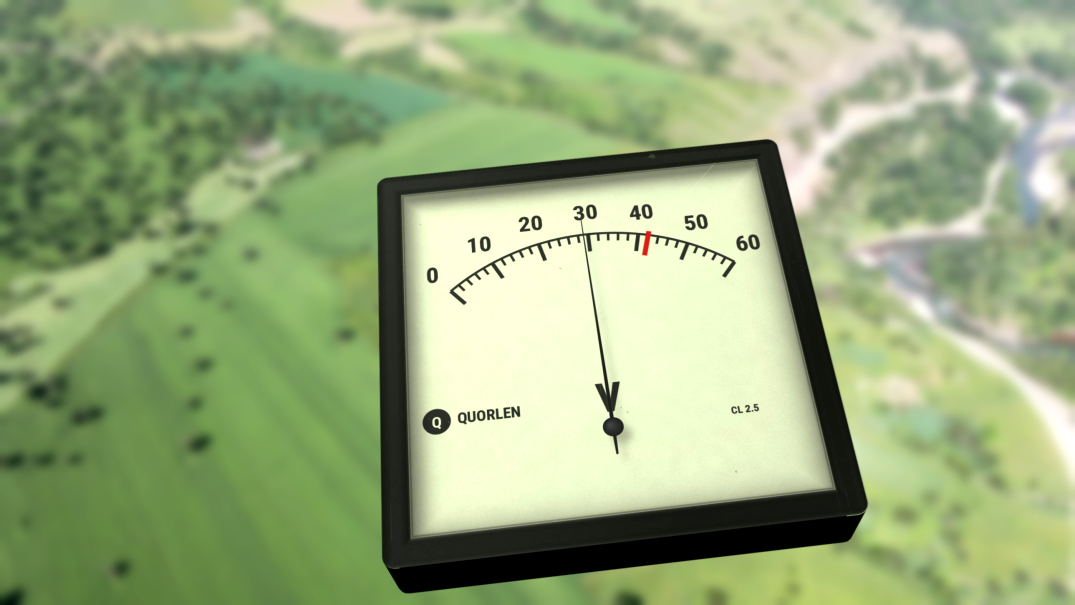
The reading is 29 V
